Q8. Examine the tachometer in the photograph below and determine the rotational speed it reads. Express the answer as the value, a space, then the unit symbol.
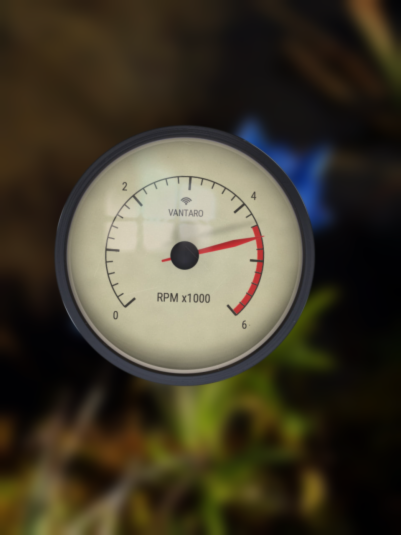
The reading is 4600 rpm
